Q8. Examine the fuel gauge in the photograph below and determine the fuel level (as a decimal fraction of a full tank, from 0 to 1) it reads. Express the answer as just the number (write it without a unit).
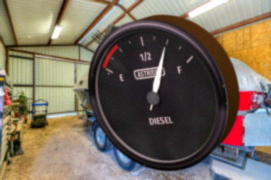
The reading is 0.75
